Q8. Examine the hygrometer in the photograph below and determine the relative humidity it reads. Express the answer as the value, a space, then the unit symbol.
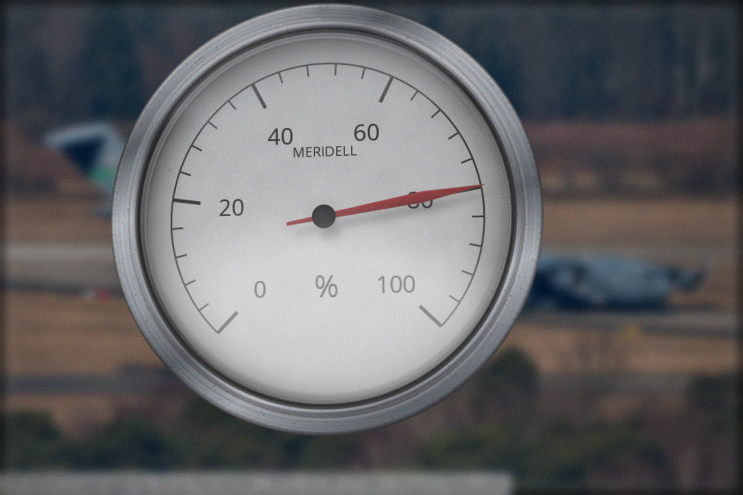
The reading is 80 %
